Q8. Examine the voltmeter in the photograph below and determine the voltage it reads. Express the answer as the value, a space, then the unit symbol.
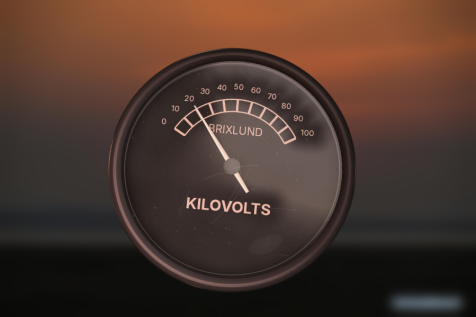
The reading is 20 kV
